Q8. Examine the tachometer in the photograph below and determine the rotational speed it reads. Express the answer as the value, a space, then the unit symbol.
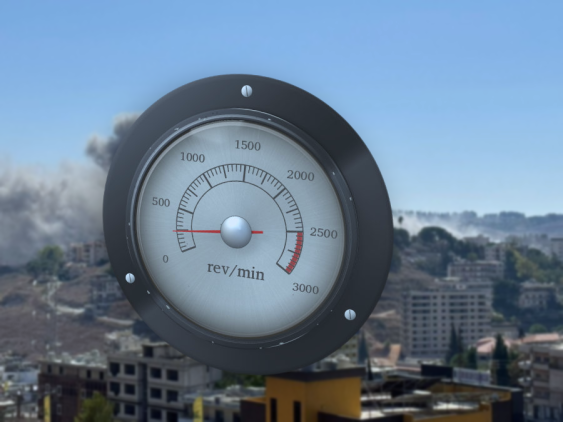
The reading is 250 rpm
